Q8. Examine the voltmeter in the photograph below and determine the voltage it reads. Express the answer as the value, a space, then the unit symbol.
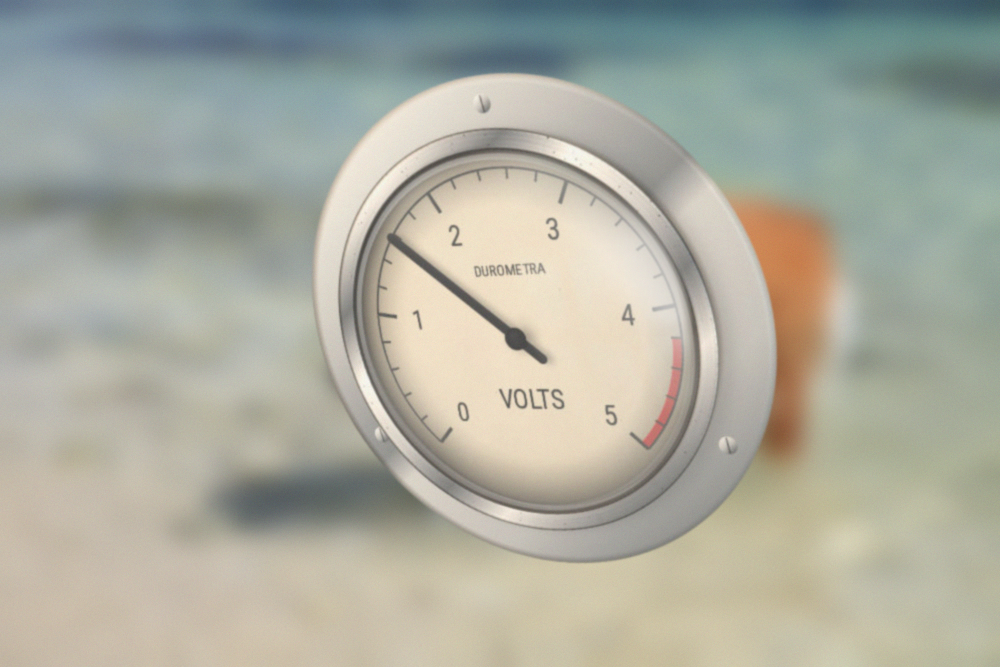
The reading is 1.6 V
